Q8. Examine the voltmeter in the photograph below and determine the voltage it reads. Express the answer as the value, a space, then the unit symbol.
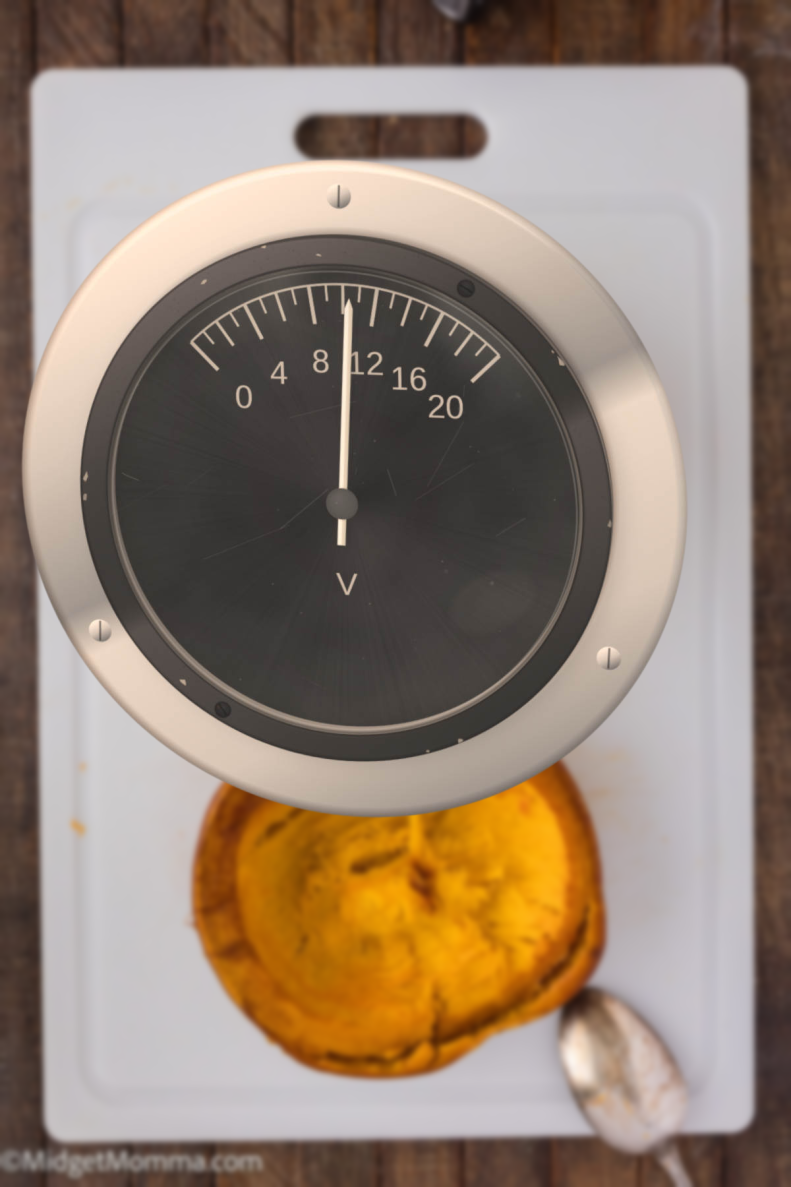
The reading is 10.5 V
